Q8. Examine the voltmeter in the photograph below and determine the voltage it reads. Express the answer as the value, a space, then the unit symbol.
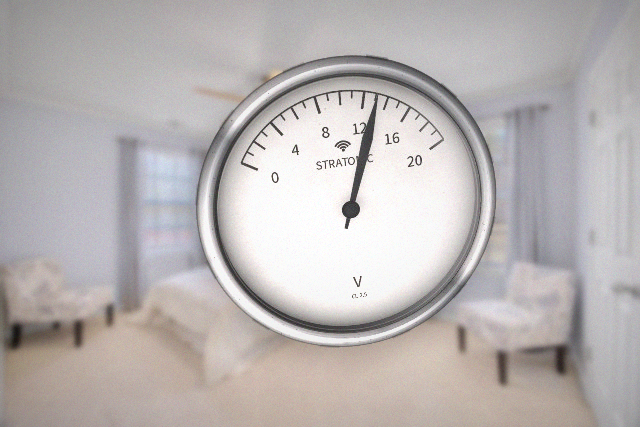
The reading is 13 V
